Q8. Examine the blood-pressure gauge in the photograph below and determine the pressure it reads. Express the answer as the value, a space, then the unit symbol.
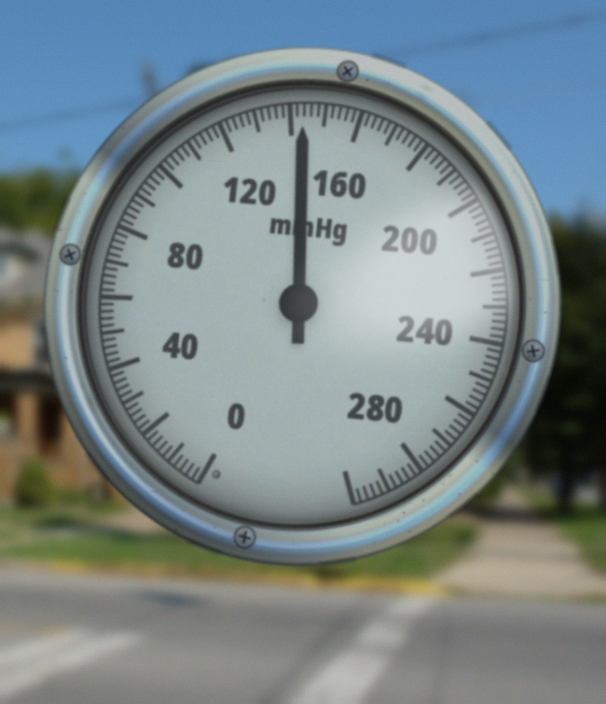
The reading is 144 mmHg
